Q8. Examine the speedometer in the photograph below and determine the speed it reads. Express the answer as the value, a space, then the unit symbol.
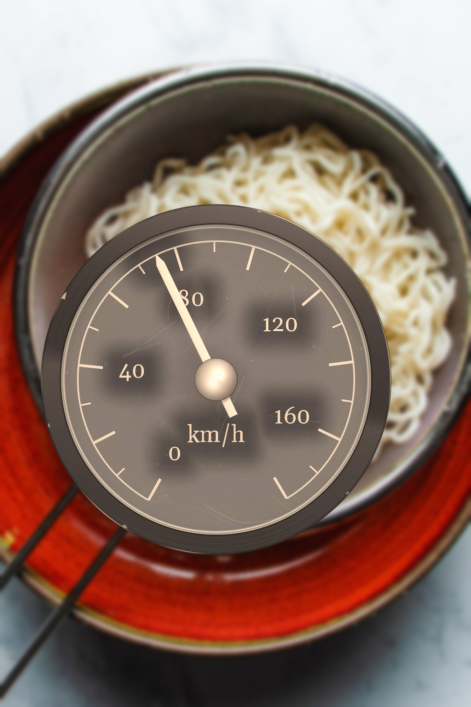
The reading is 75 km/h
